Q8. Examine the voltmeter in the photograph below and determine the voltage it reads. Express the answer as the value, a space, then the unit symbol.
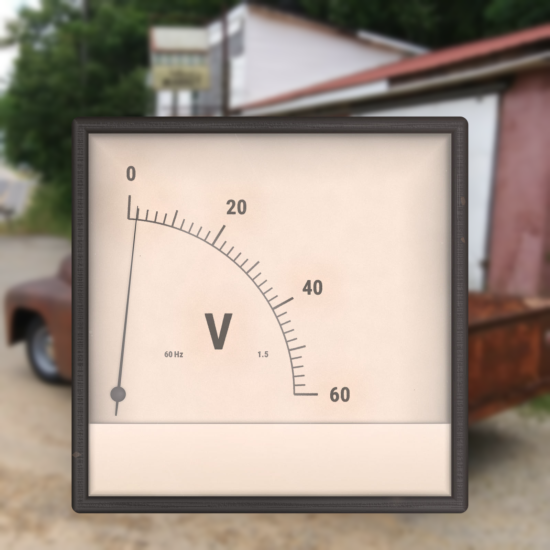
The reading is 2 V
